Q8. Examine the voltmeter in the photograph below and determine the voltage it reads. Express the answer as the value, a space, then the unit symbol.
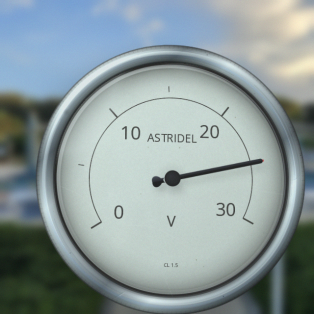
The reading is 25 V
